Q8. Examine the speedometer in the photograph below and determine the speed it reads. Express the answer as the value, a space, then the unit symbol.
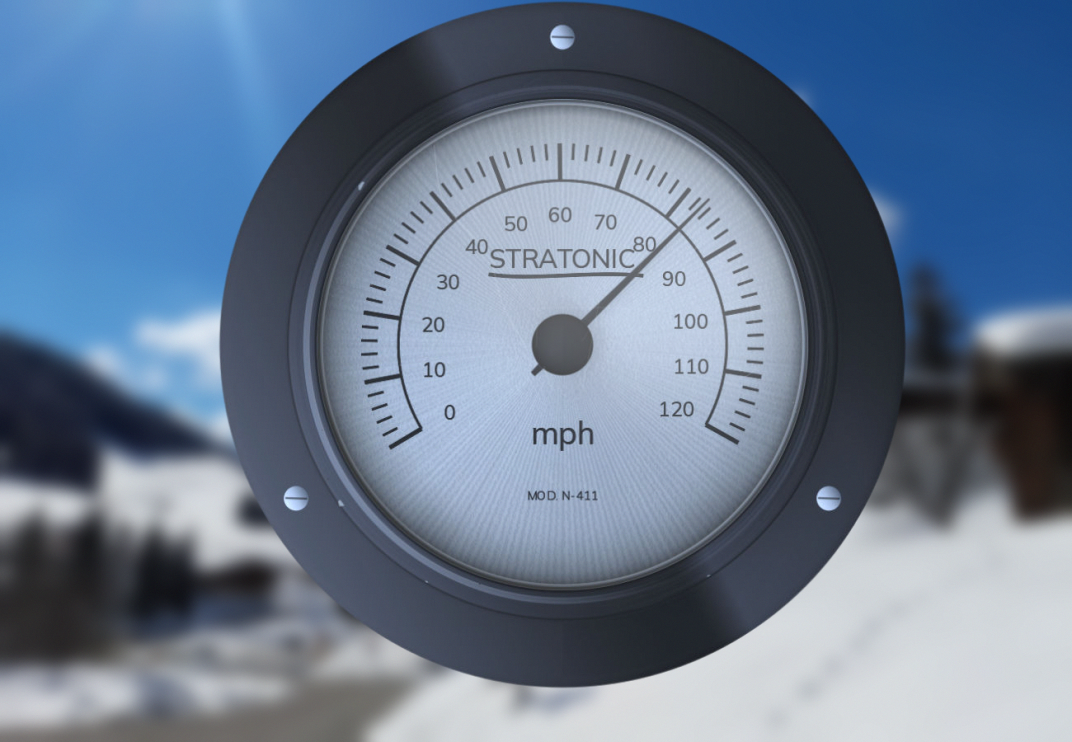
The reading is 83 mph
